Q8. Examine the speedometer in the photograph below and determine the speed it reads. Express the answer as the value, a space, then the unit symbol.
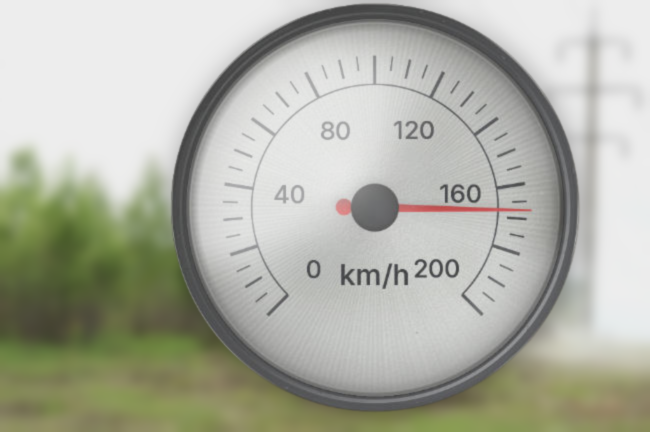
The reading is 167.5 km/h
